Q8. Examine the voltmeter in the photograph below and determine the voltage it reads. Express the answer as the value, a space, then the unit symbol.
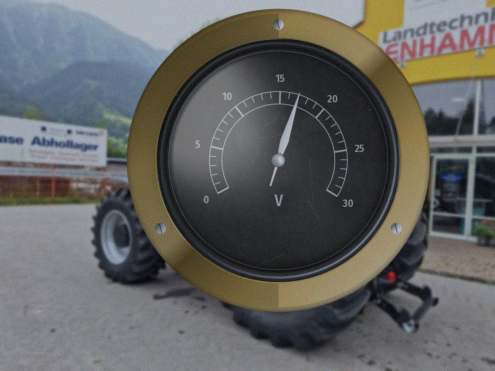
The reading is 17 V
